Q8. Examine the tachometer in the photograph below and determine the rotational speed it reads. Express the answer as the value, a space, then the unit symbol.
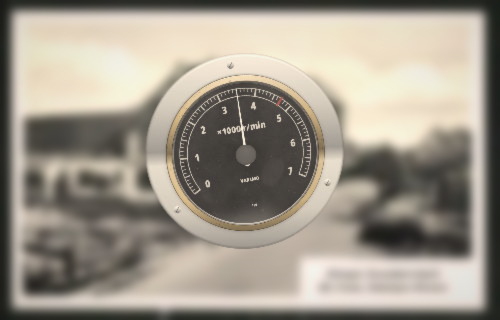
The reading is 3500 rpm
